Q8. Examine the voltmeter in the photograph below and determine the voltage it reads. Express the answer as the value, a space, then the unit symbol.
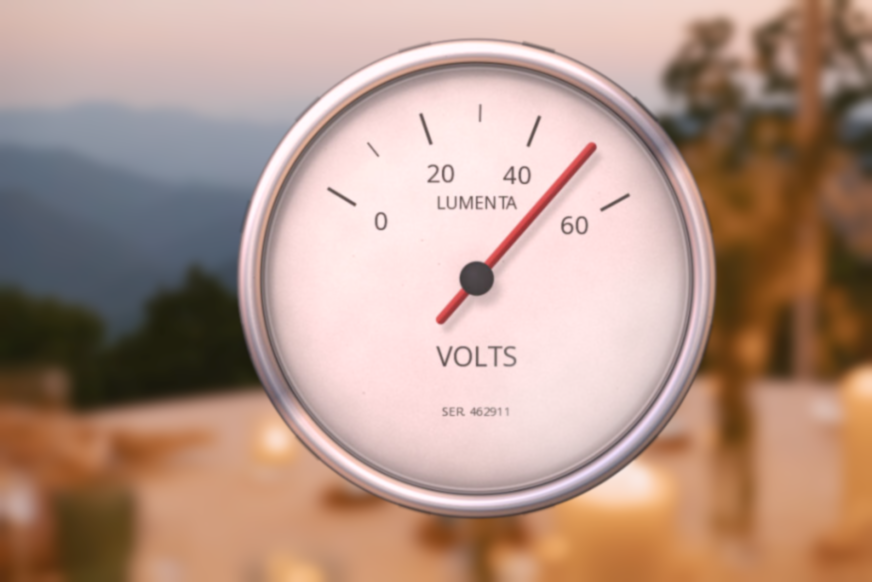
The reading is 50 V
